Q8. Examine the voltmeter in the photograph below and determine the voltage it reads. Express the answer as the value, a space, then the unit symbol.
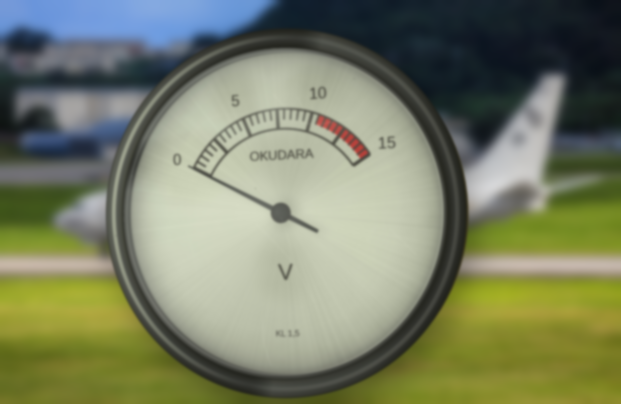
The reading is 0 V
